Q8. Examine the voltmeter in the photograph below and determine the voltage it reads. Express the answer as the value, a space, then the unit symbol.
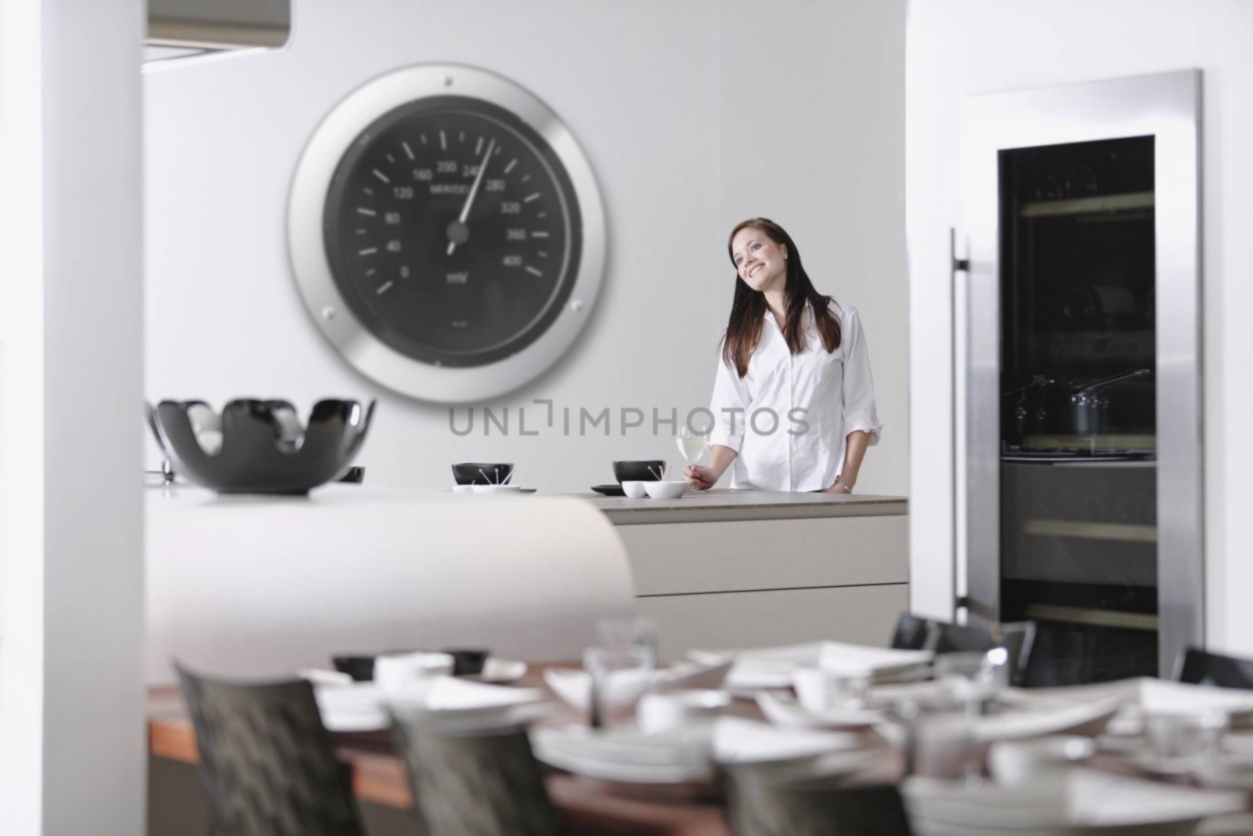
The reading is 250 mV
